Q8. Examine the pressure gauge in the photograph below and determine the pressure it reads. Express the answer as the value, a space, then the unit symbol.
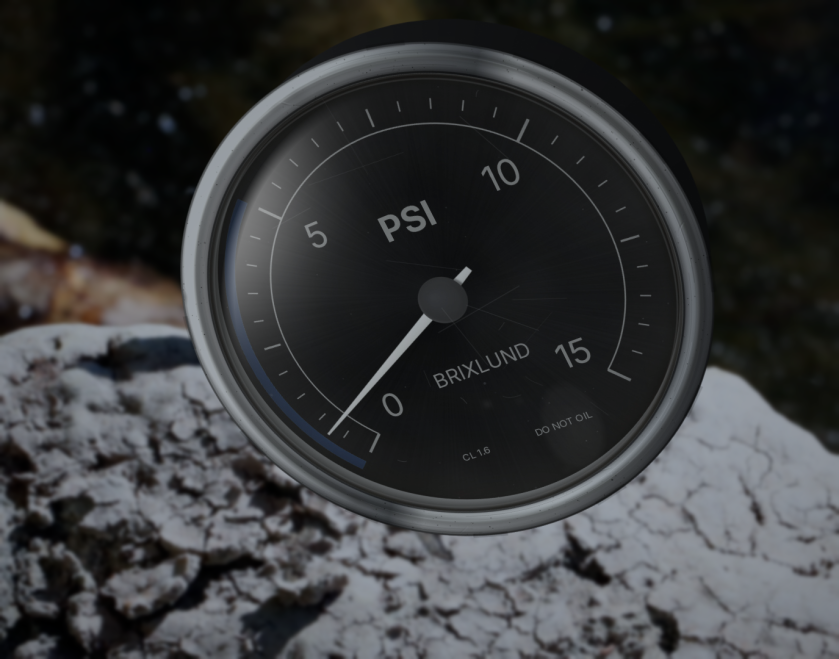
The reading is 0.75 psi
